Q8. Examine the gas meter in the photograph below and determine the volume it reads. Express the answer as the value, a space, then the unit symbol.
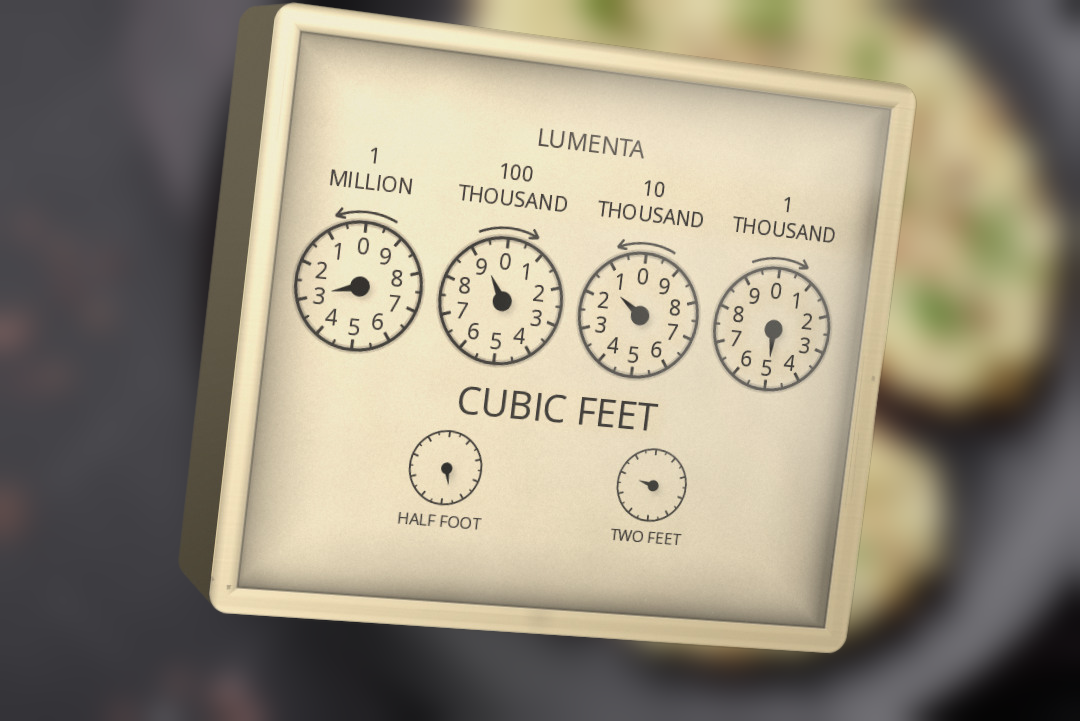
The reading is 291500 ft³
